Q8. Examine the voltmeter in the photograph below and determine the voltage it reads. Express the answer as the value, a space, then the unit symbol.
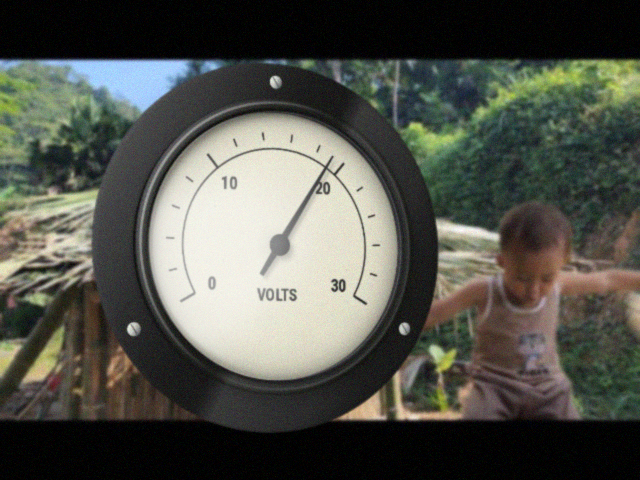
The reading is 19 V
